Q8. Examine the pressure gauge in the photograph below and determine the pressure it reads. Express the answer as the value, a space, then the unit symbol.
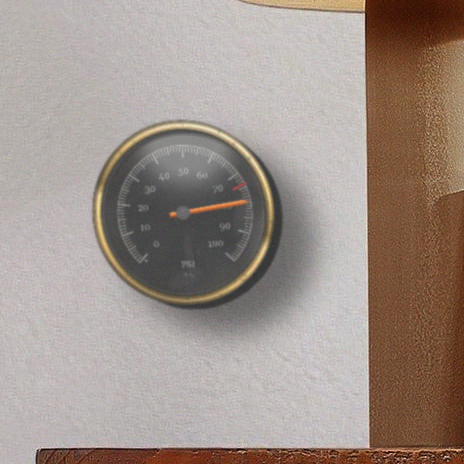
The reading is 80 psi
